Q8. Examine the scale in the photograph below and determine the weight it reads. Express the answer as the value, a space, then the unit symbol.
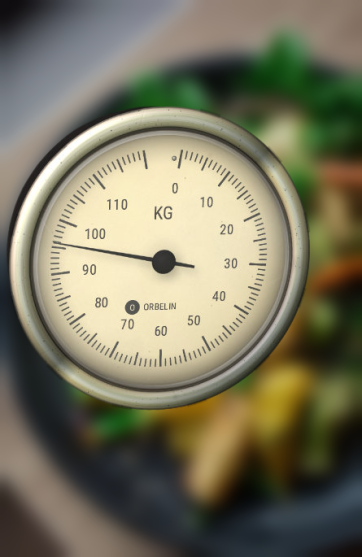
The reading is 96 kg
